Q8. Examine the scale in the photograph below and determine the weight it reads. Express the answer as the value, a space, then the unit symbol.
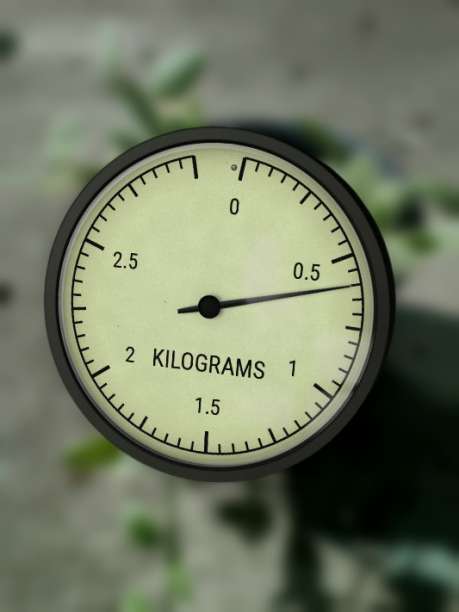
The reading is 0.6 kg
